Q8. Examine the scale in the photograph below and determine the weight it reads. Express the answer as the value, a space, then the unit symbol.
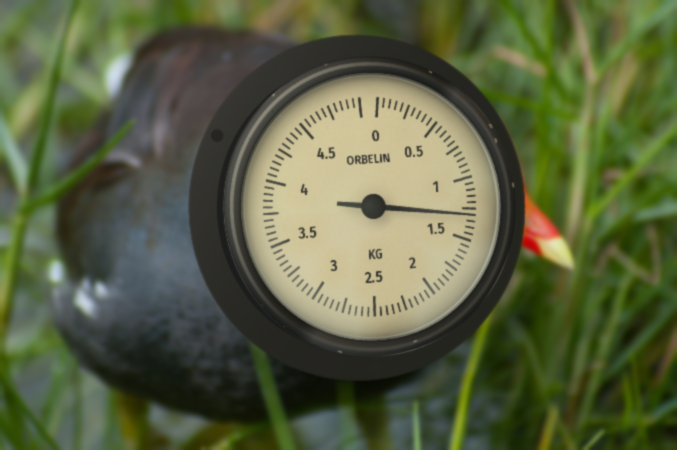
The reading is 1.3 kg
